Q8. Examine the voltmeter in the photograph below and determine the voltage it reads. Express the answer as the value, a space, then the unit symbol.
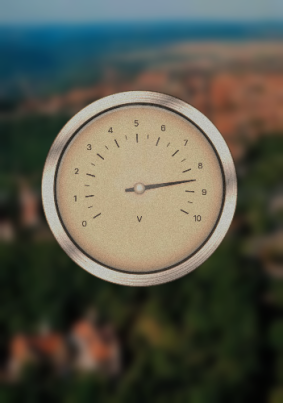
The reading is 8.5 V
